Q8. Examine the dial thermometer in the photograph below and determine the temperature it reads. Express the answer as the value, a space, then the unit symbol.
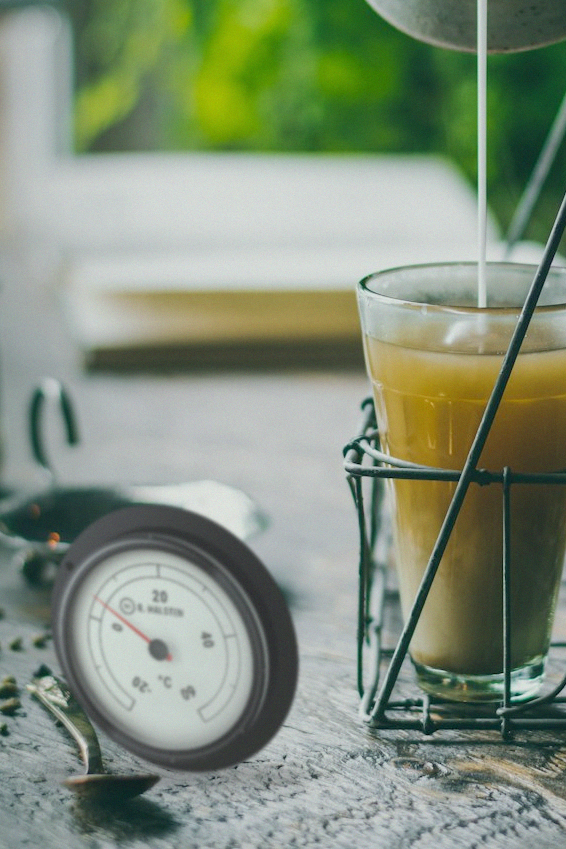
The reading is 5 °C
